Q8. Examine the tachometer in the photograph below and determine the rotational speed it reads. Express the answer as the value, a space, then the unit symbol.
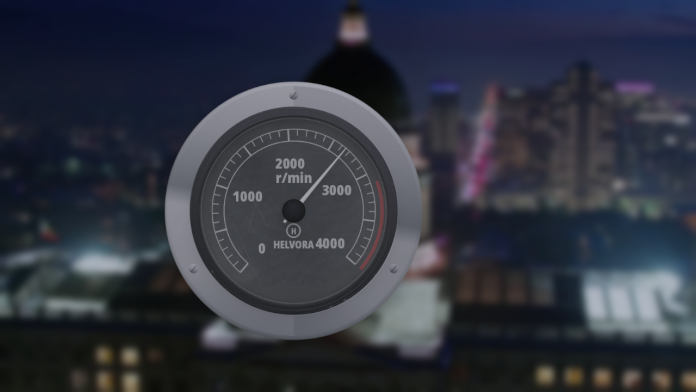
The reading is 2650 rpm
